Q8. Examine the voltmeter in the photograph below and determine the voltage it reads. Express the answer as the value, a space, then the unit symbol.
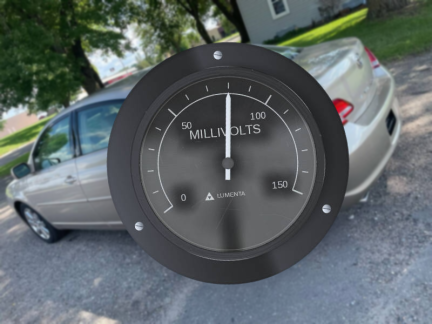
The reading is 80 mV
